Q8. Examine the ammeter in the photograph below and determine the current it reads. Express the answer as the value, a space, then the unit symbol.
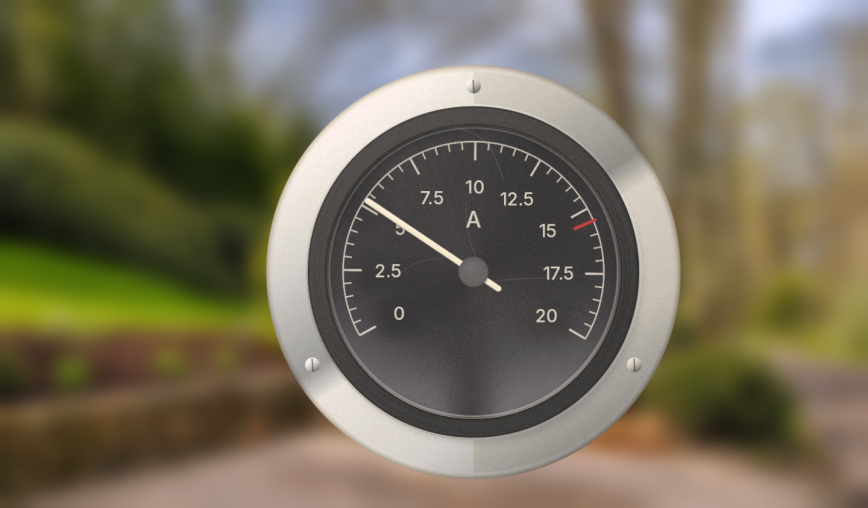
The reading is 5.25 A
